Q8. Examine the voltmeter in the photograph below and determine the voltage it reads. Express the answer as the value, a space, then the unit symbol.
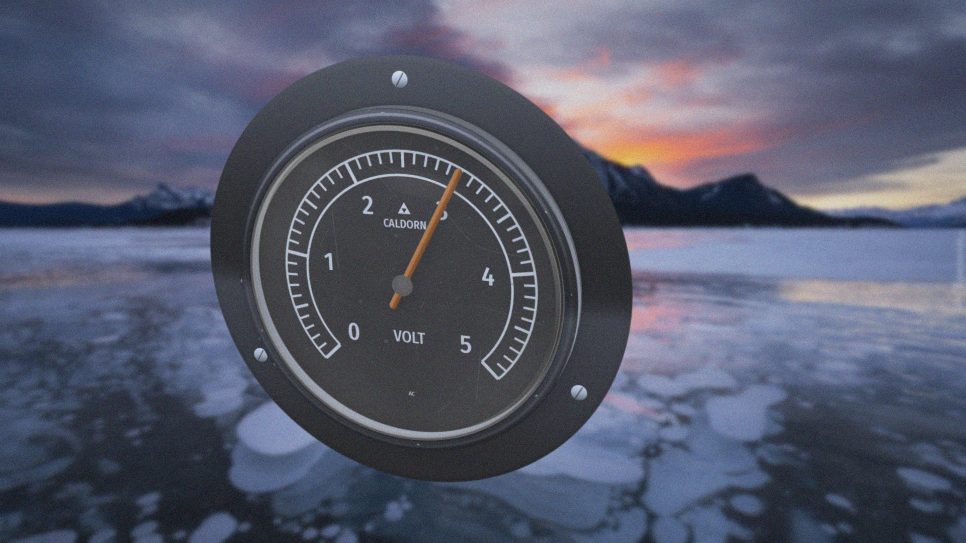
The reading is 3 V
